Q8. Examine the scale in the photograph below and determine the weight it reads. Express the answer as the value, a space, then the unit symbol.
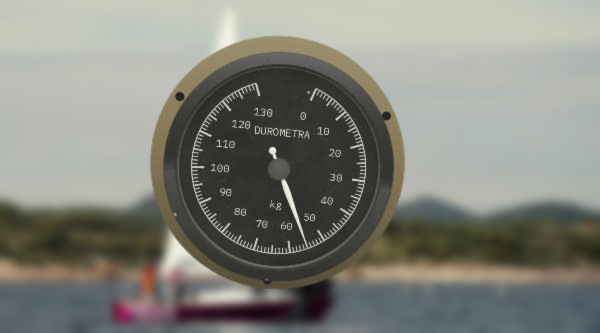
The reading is 55 kg
